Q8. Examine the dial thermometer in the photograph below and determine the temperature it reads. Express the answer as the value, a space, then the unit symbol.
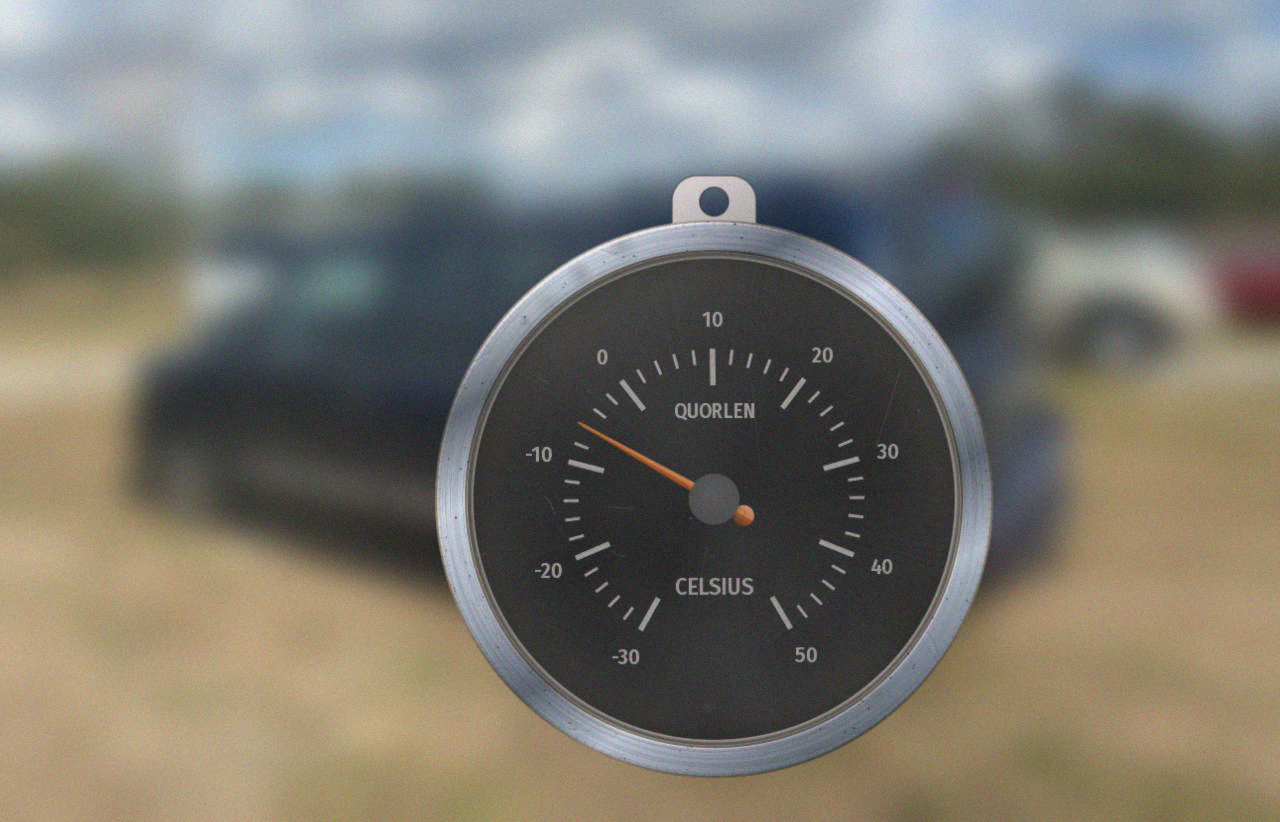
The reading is -6 °C
